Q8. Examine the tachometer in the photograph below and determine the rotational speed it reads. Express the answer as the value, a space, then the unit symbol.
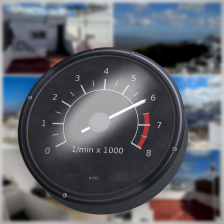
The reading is 6000 rpm
